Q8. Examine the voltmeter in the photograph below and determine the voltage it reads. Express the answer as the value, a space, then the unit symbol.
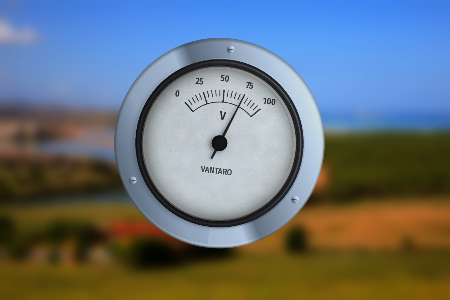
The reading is 75 V
